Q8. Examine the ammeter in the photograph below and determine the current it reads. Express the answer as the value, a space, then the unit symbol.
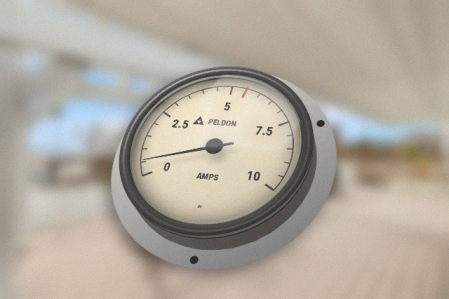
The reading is 0.5 A
